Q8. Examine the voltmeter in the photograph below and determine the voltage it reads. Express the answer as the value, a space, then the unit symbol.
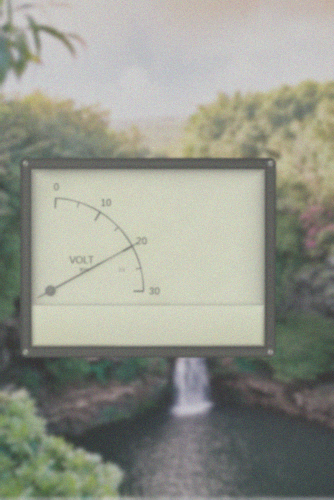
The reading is 20 V
